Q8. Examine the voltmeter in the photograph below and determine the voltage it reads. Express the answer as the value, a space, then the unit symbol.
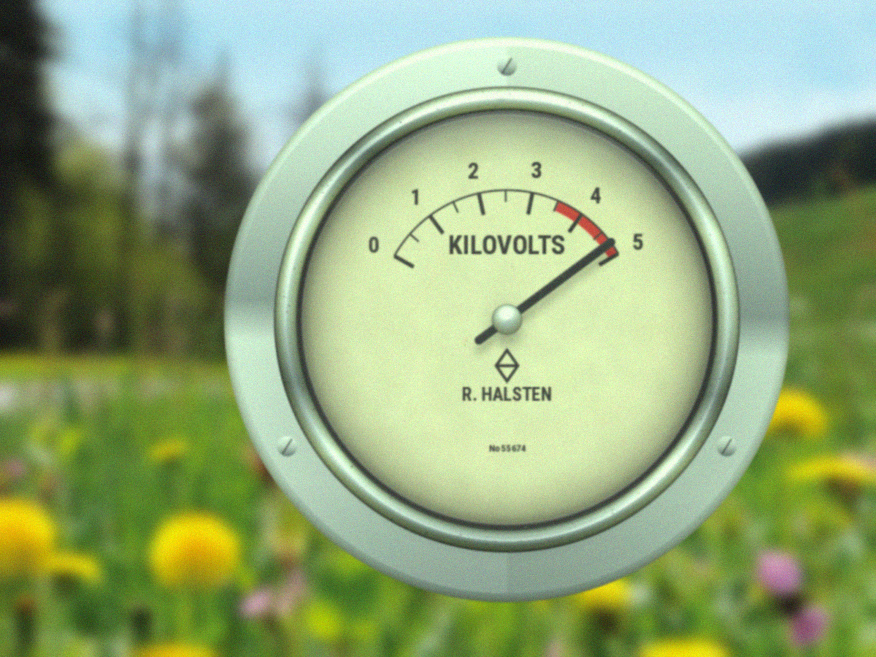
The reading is 4.75 kV
